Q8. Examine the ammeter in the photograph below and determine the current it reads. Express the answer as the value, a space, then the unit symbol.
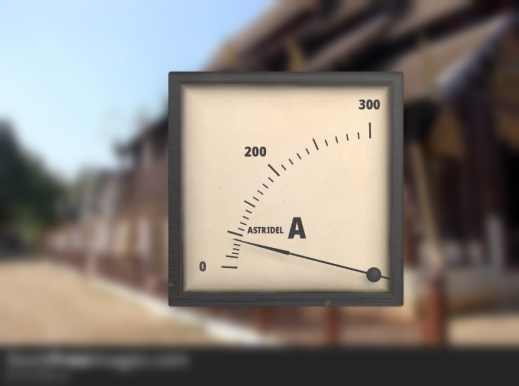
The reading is 90 A
